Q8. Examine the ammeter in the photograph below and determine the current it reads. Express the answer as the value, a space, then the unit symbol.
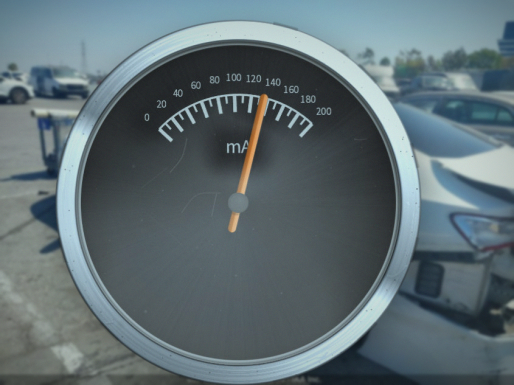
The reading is 135 mA
